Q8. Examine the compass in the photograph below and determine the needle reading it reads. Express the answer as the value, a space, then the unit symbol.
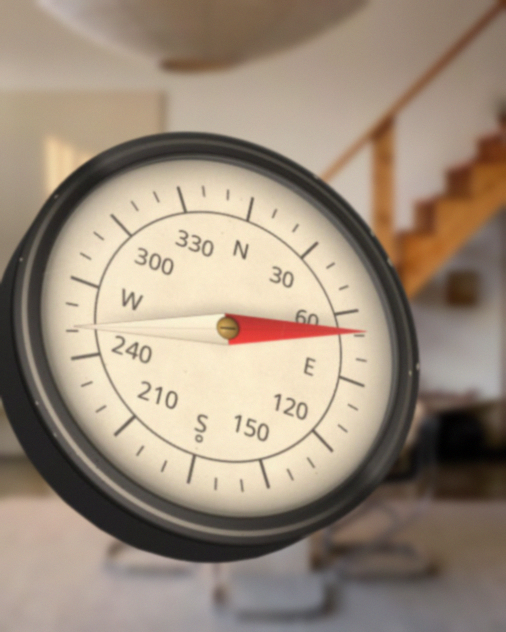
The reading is 70 °
